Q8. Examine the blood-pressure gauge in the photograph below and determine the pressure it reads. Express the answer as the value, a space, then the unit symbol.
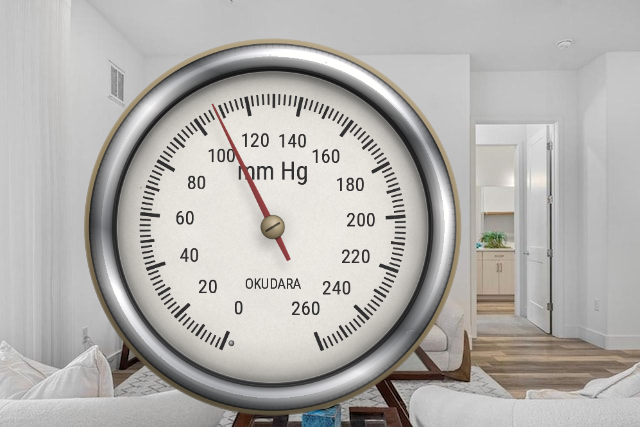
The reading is 108 mmHg
